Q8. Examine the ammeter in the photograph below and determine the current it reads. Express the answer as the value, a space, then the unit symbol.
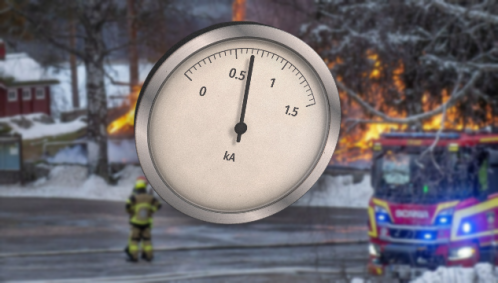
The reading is 0.65 kA
